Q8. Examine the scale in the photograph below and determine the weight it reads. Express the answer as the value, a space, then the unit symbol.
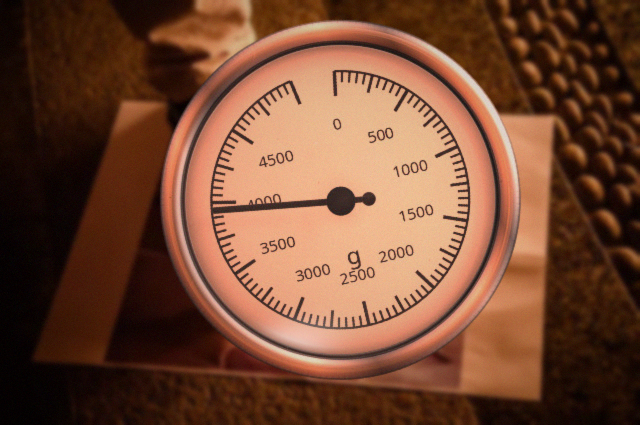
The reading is 3950 g
